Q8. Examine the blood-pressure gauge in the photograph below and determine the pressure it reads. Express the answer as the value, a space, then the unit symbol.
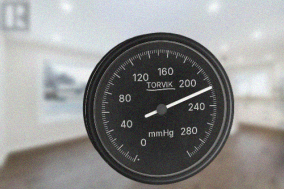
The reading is 220 mmHg
